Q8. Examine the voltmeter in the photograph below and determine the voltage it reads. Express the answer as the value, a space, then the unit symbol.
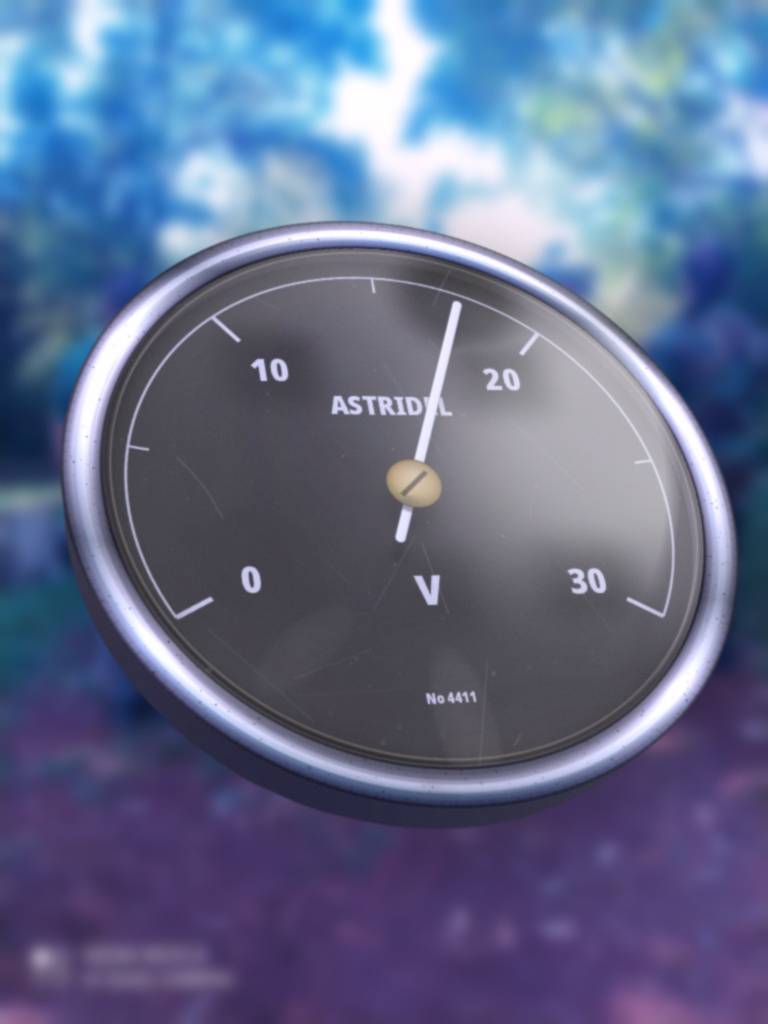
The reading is 17.5 V
